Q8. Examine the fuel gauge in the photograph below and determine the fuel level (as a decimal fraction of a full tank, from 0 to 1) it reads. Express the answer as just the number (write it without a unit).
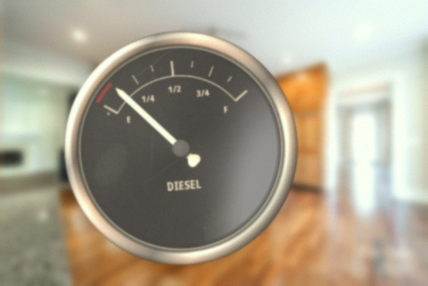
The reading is 0.125
